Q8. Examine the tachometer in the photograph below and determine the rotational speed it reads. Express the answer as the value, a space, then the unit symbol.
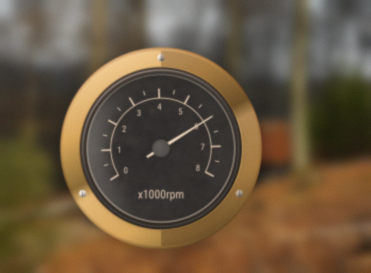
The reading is 6000 rpm
